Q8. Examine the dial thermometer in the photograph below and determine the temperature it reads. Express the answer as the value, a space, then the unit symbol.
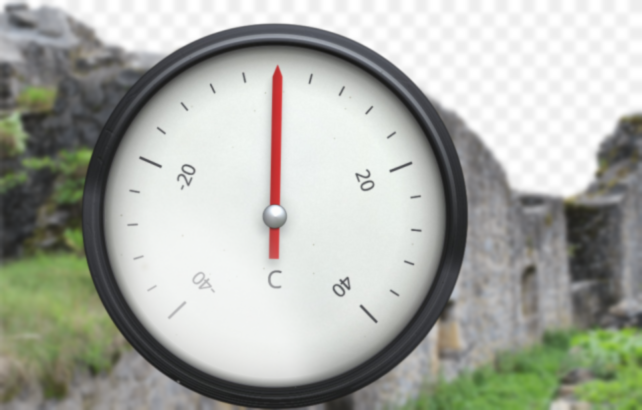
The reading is 0 °C
